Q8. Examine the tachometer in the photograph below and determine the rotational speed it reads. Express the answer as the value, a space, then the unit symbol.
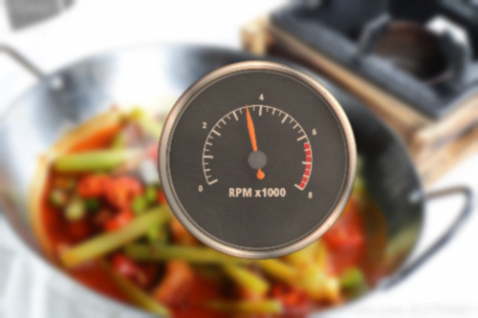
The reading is 3500 rpm
